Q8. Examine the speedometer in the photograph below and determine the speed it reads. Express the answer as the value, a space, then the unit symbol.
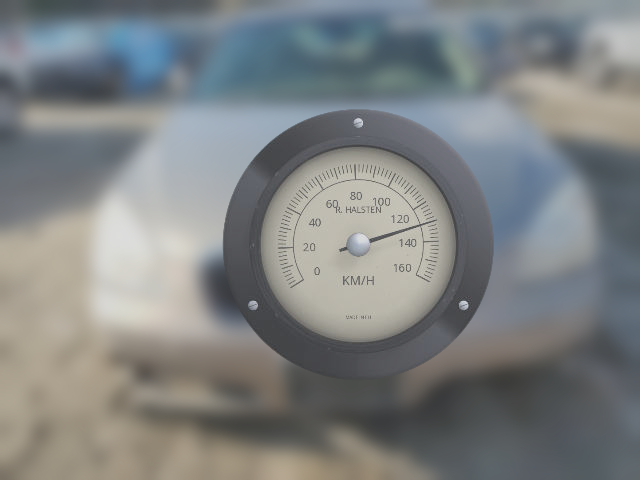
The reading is 130 km/h
